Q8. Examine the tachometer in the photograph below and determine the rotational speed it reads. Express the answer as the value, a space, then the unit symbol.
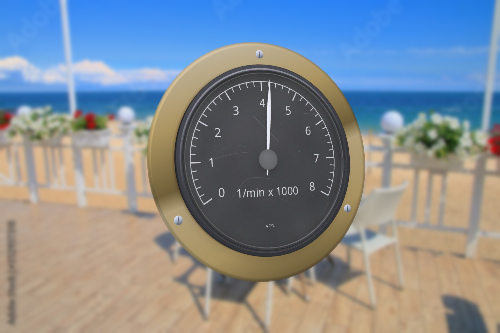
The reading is 4200 rpm
